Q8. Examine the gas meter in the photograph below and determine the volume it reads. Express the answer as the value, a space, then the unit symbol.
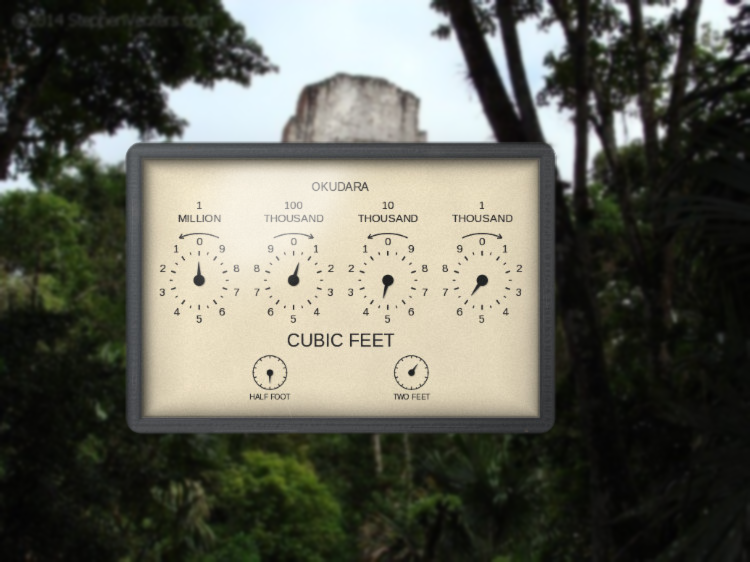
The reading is 4600 ft³
